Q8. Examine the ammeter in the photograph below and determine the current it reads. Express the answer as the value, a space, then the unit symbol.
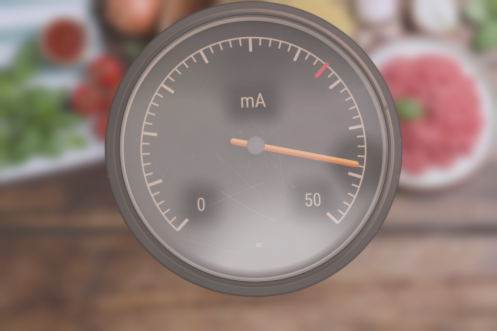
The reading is 44 mA
